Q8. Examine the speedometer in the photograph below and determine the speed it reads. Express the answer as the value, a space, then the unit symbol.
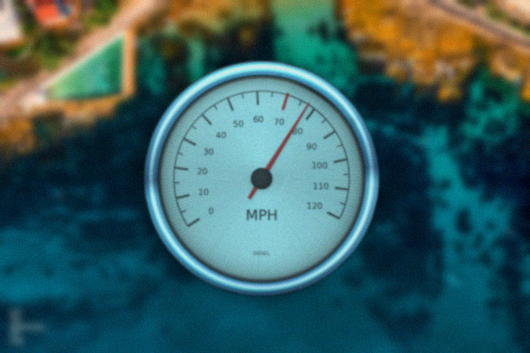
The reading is 77.5 mph
